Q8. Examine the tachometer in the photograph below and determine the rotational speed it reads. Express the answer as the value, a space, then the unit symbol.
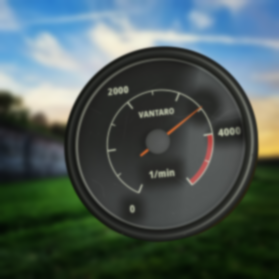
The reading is 3500 rpm
